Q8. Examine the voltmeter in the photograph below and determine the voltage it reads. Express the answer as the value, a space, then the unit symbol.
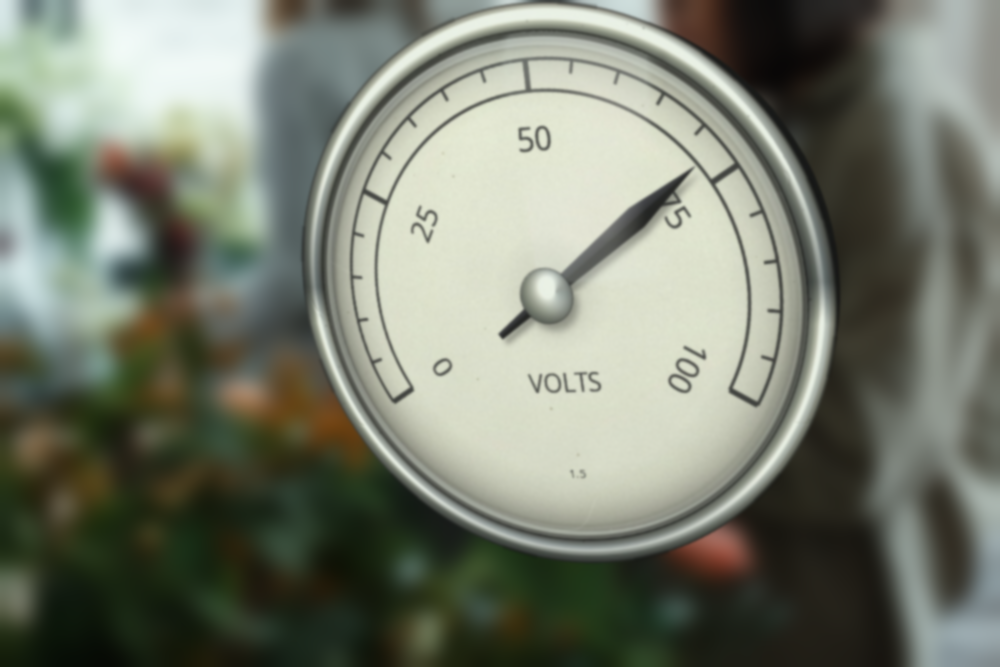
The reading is 72.5 V
